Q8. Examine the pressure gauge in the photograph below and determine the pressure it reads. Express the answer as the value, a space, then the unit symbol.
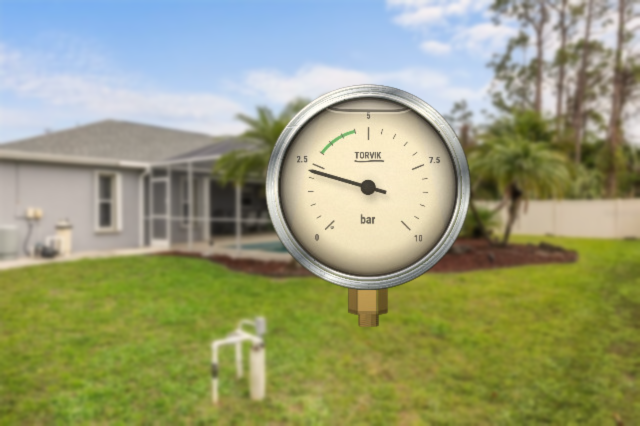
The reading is 2.25 bar
